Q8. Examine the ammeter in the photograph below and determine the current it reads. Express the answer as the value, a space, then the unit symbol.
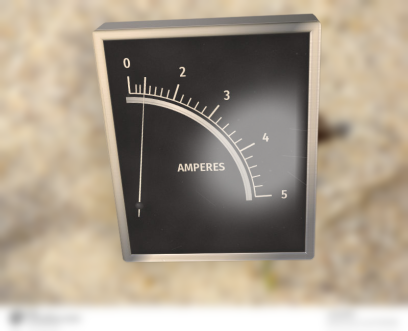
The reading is 1 A
